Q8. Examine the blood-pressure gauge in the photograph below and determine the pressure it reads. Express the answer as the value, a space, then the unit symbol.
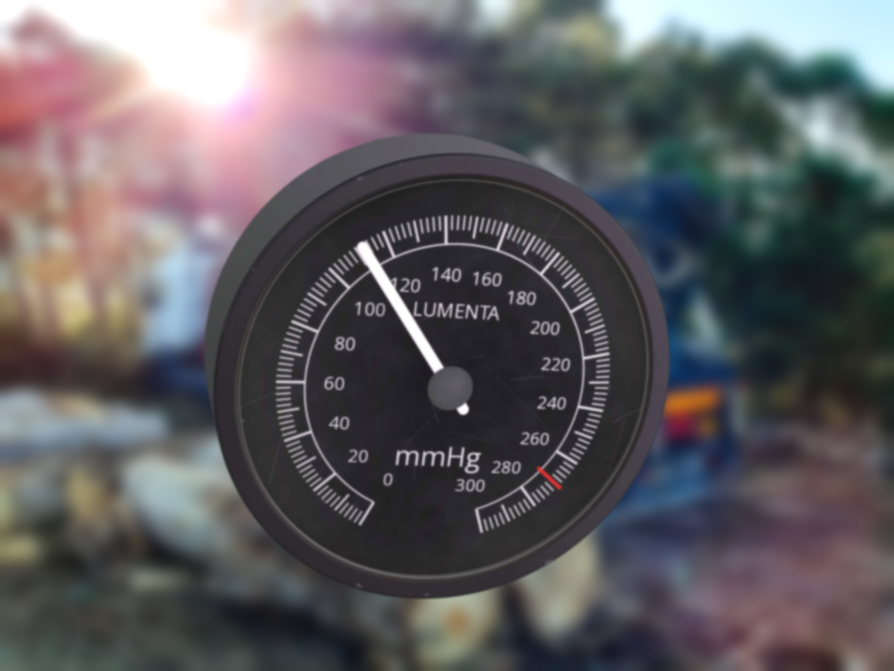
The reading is 112 mmHg
